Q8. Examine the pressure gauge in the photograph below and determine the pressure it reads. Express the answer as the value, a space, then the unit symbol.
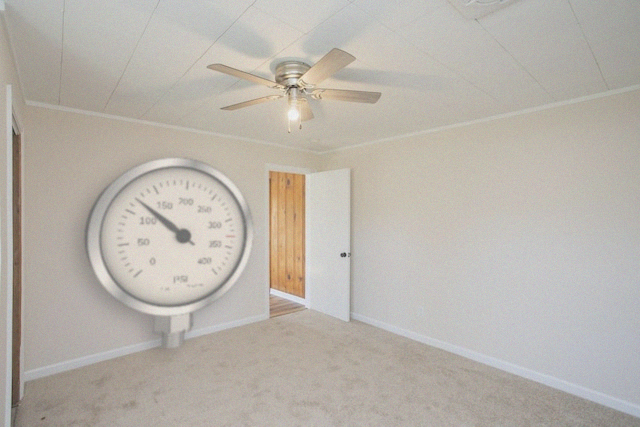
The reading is 120 psi
